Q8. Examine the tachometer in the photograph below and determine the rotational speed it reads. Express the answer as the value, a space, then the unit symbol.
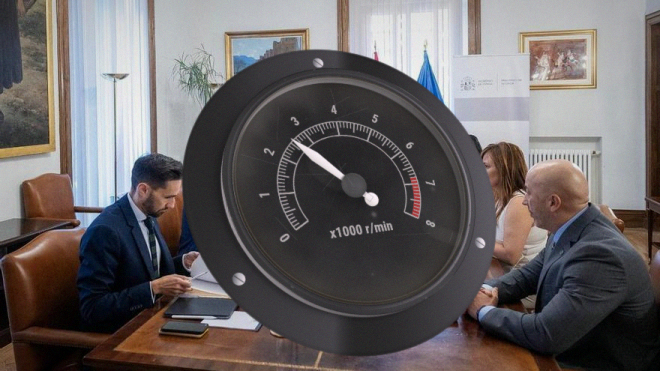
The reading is 2500 rpm
